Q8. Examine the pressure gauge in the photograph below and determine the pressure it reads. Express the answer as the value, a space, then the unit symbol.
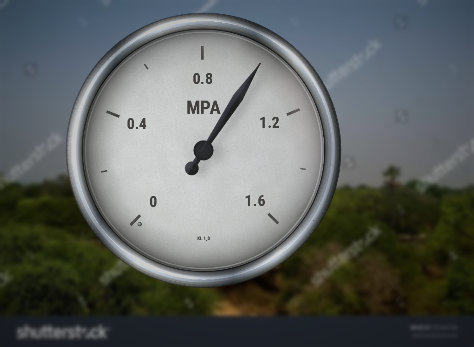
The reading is 1 MPa
